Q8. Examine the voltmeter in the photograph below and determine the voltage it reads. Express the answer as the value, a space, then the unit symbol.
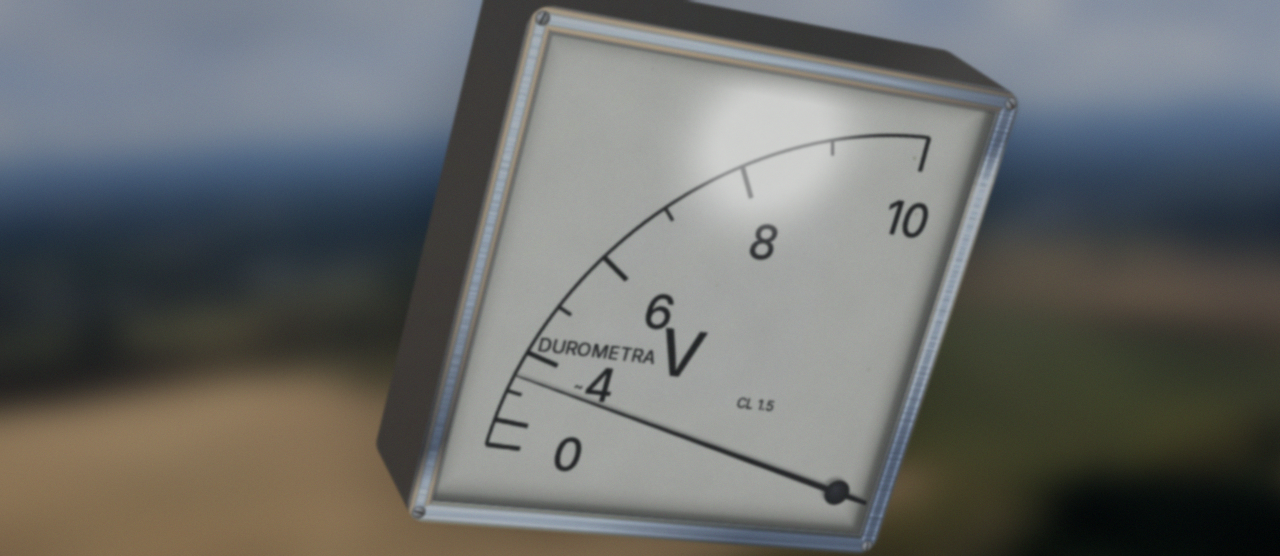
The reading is 3.5 V
